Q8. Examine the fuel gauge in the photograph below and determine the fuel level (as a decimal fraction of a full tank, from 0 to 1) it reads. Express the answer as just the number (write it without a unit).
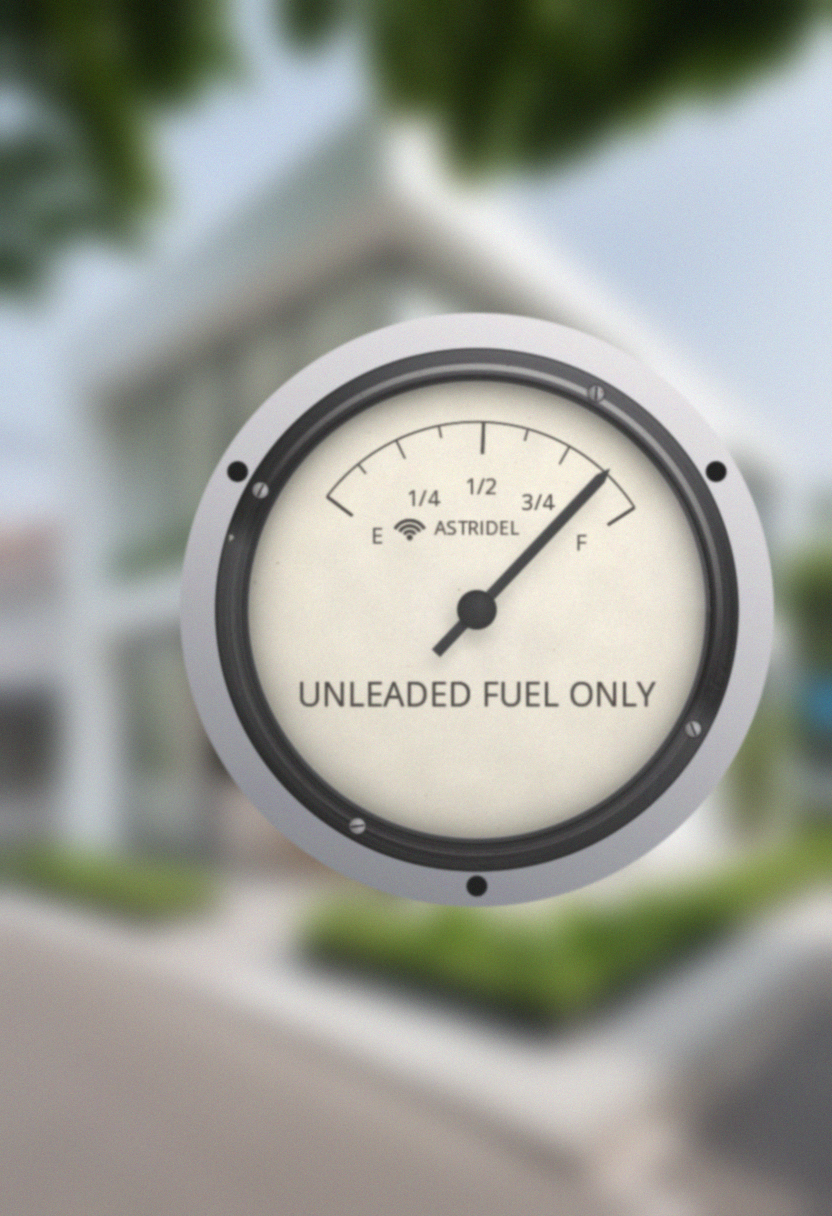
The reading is 0.875
